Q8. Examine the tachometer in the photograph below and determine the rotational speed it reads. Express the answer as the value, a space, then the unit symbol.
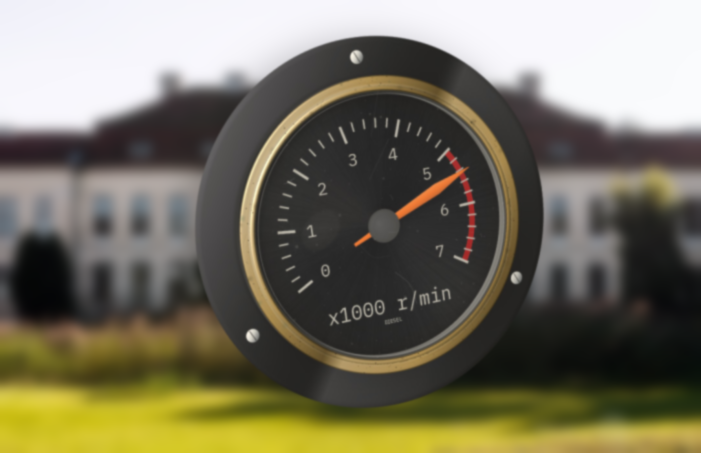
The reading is 5400 rpm
